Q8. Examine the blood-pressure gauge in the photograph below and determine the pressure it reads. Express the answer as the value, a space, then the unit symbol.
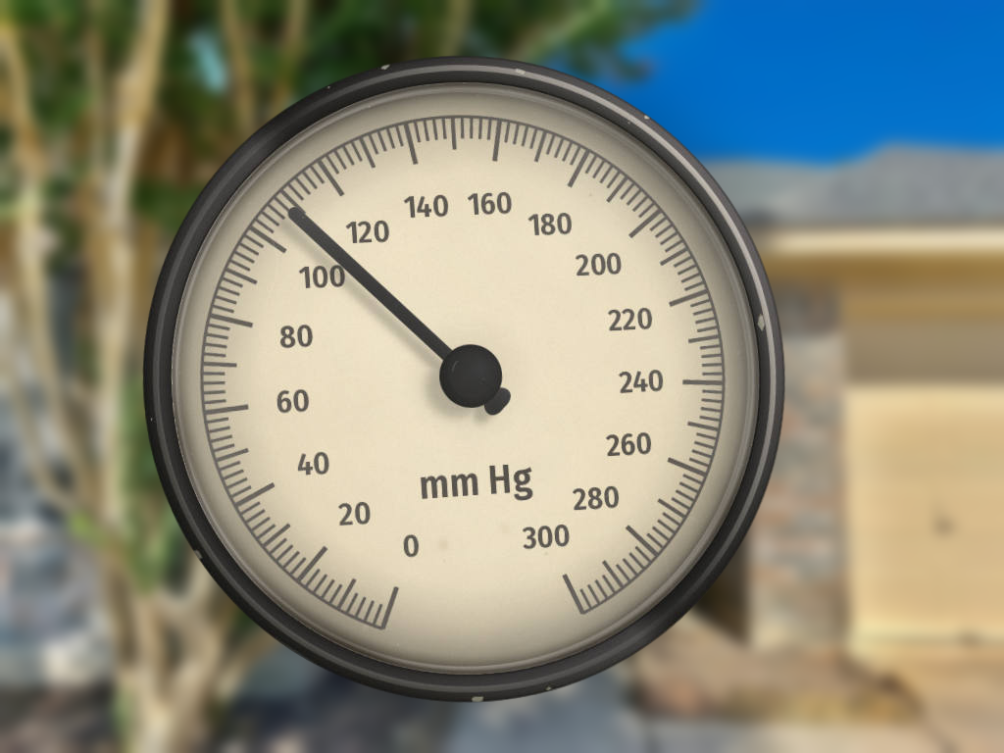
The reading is 108 mmHg
